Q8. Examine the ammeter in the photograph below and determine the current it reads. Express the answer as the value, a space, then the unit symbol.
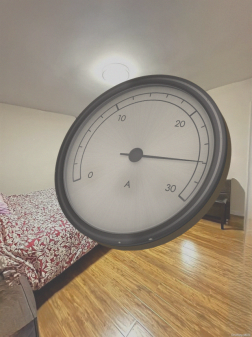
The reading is 26 A
